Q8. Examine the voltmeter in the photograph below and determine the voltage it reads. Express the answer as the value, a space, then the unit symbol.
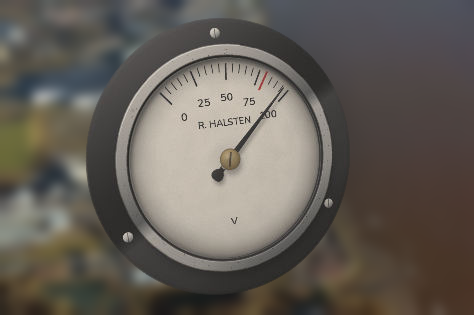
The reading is 95 V
